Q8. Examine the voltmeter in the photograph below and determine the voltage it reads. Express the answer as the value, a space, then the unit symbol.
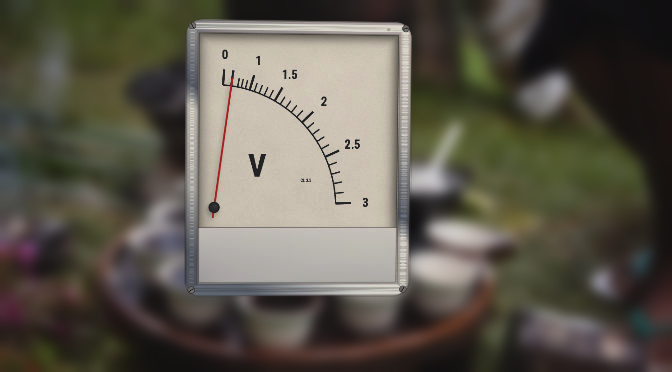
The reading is 0.5 V
